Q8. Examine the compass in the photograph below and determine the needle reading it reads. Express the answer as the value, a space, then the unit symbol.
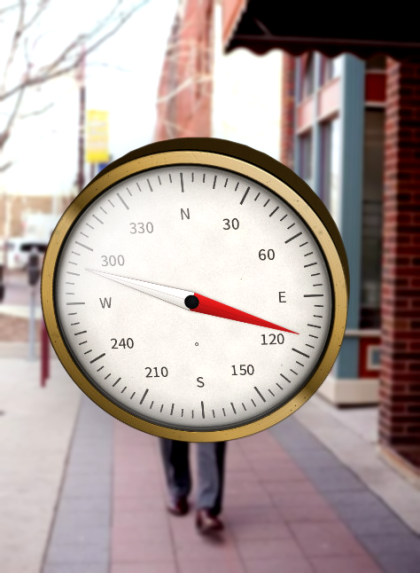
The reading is 110 °
